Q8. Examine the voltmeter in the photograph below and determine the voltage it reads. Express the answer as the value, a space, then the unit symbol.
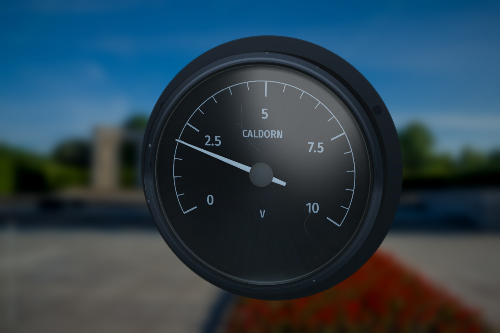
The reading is 2 V
